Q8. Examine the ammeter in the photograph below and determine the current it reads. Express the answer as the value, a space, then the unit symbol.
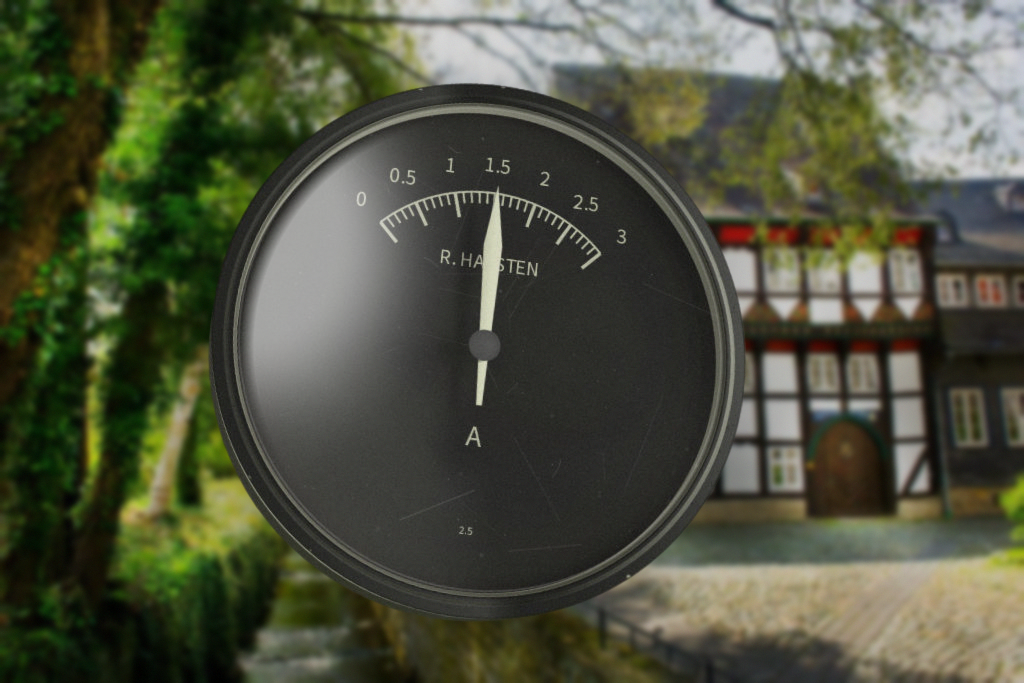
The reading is 1.5 A
